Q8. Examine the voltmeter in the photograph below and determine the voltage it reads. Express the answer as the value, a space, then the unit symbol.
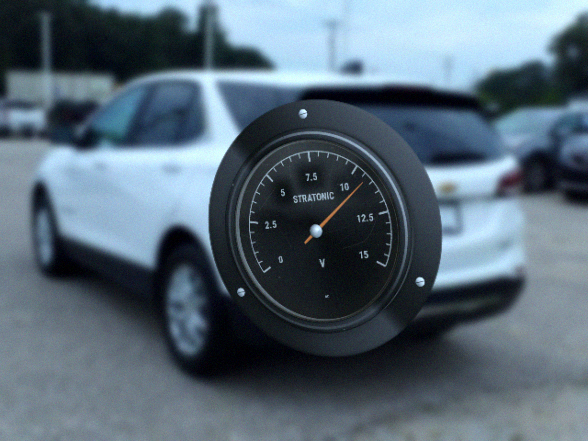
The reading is 10.75 V
